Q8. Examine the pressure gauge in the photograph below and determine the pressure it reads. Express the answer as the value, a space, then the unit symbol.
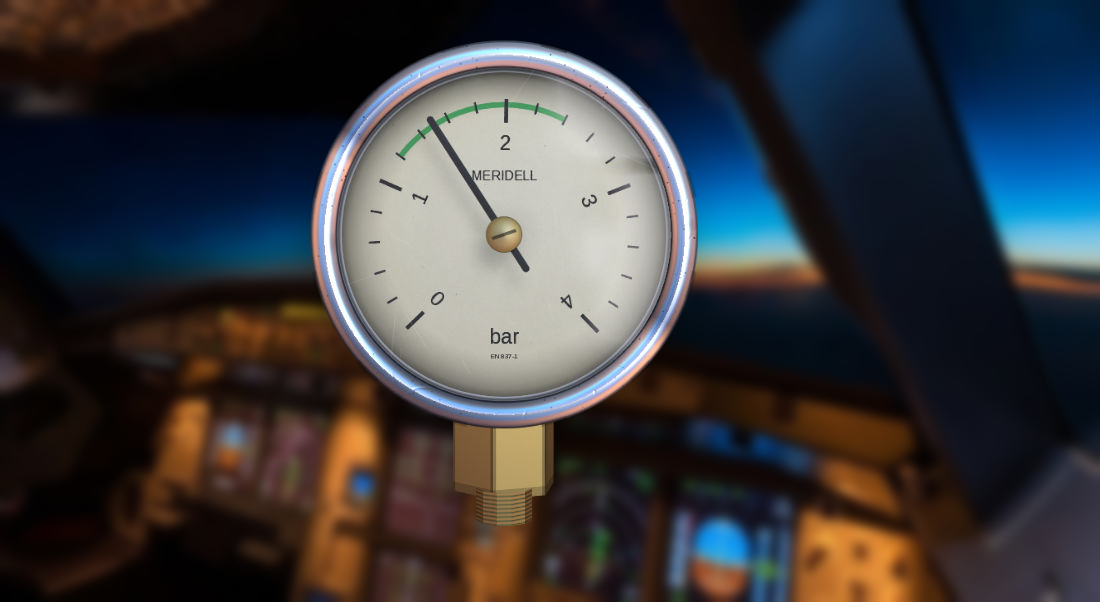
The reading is 1.5 bar
